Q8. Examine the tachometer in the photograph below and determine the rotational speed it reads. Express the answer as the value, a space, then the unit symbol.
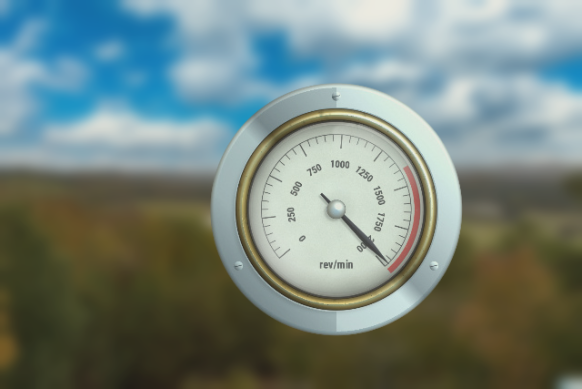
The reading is 1975 rpm
